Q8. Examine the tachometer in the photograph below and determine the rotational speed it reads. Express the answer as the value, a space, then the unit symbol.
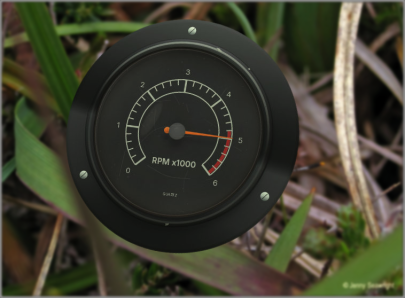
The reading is 5000 rpm
